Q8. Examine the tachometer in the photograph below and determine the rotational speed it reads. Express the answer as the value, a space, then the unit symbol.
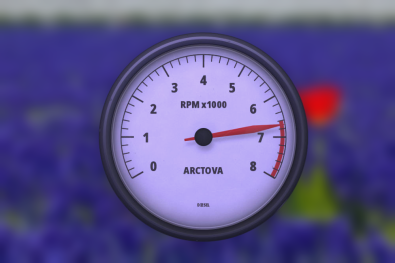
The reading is 6700 rpm
